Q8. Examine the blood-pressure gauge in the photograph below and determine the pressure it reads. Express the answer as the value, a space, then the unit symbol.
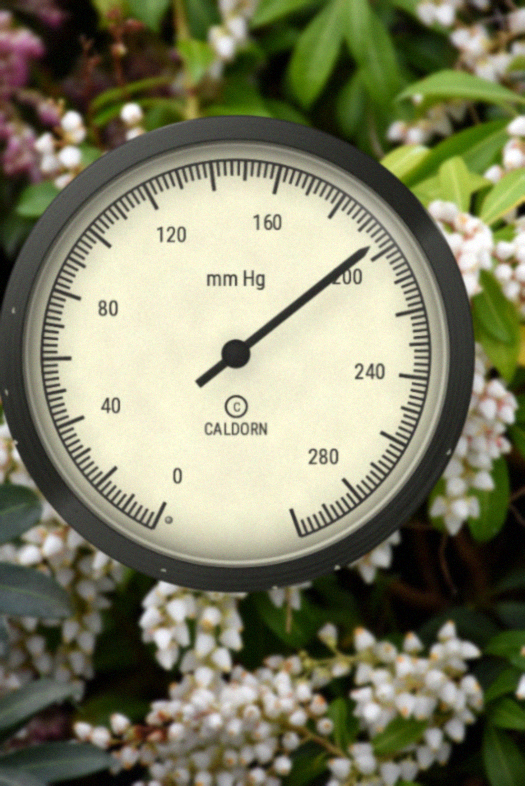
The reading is 196 mmHg
